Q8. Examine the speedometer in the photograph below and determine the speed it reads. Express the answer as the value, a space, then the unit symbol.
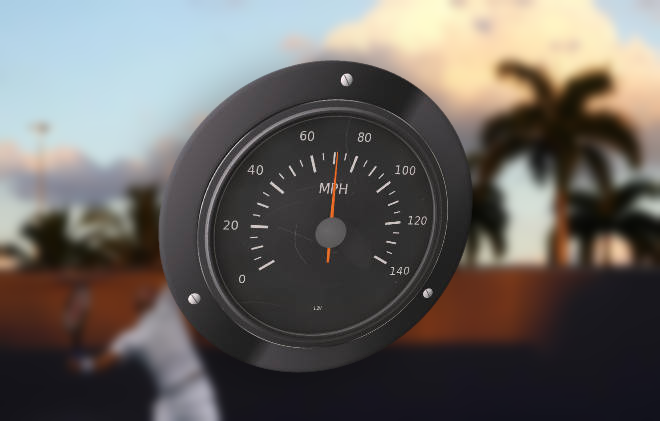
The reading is 70 mph
